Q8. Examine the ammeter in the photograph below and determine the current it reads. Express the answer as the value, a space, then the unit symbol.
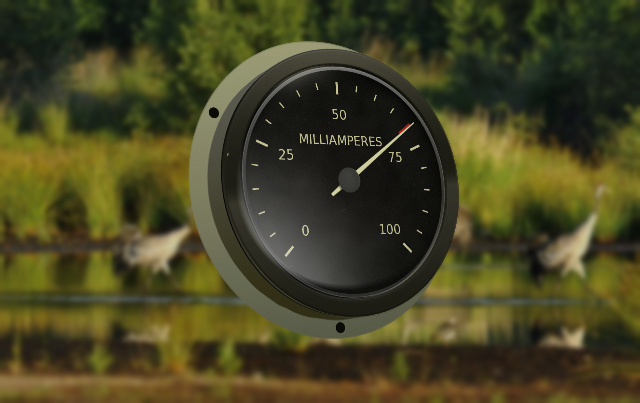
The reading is 70 mA
